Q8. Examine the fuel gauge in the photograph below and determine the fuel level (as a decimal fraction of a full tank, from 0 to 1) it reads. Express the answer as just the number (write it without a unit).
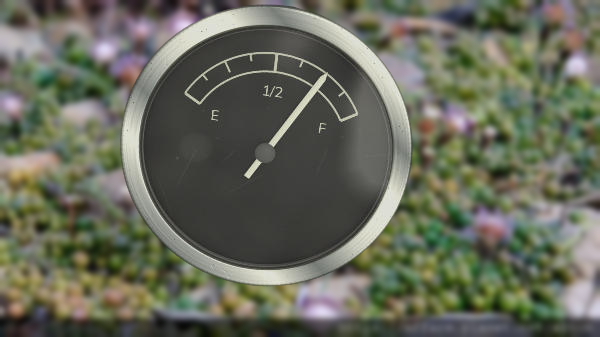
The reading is 0.75
